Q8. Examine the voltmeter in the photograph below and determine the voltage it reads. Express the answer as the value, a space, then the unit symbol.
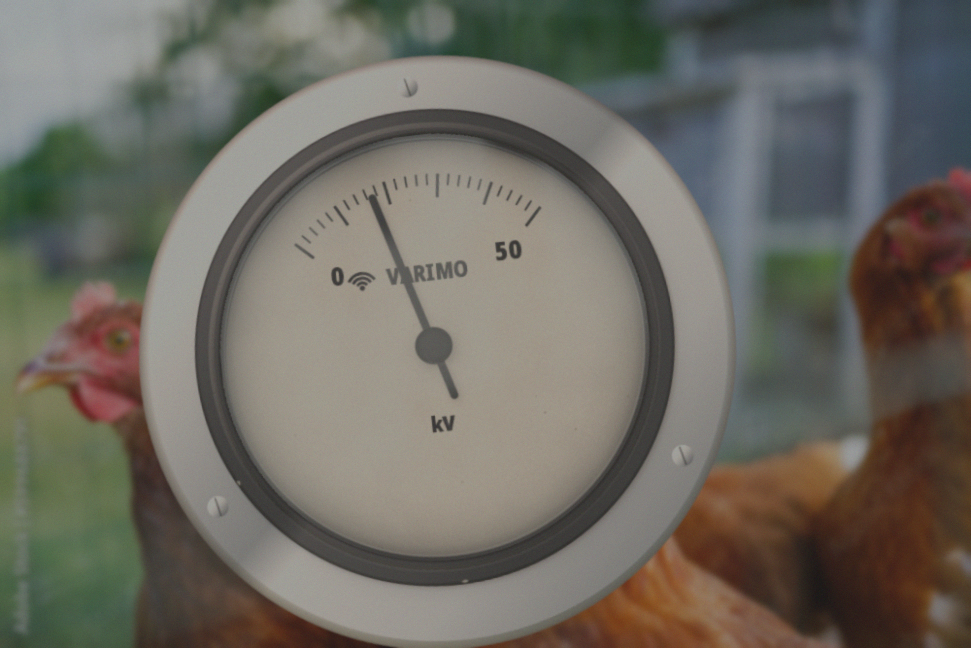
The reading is 17 kV
